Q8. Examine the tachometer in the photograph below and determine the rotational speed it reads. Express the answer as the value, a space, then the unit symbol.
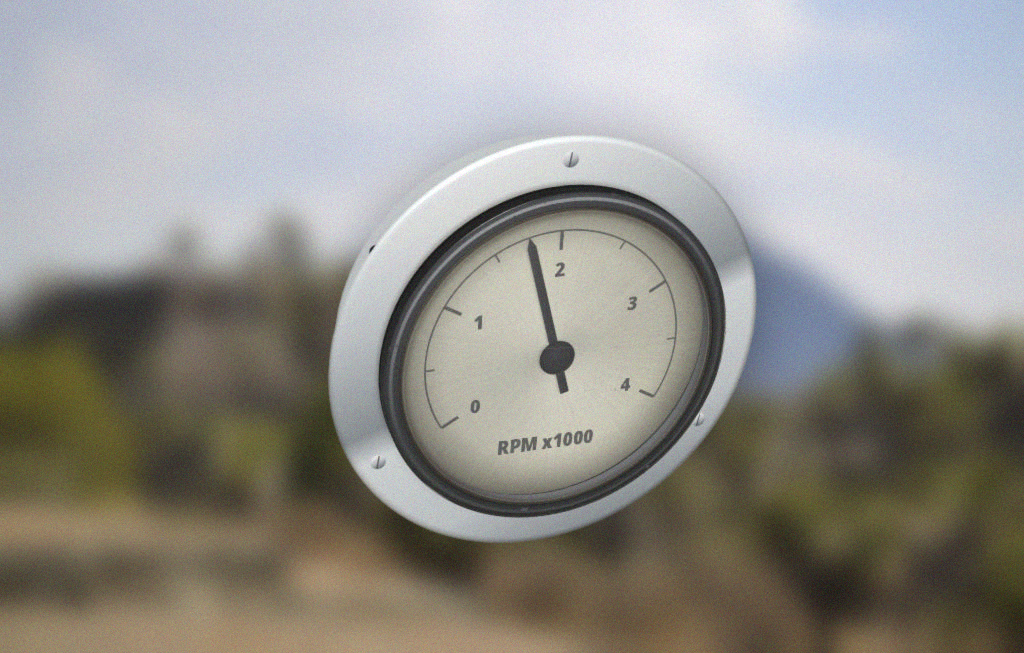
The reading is 1750 rpm
